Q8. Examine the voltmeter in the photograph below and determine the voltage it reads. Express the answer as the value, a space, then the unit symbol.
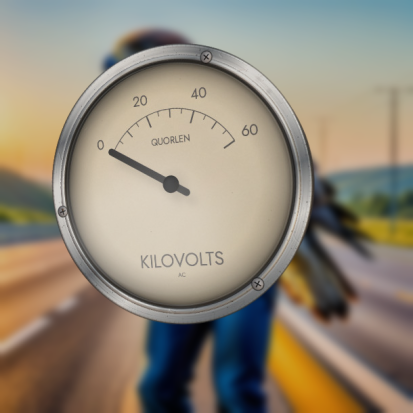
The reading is 0 kV
